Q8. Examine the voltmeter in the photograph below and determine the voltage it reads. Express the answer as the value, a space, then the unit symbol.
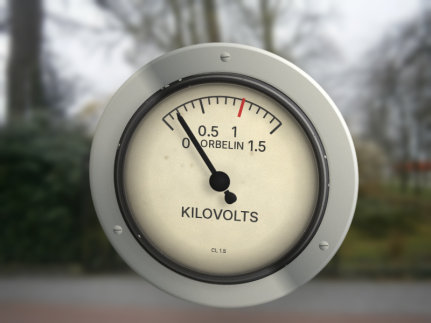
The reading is 0.2 kV
